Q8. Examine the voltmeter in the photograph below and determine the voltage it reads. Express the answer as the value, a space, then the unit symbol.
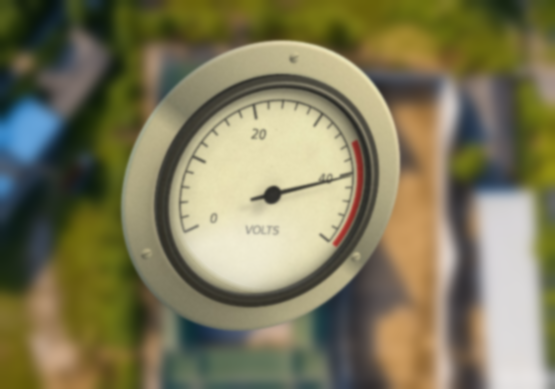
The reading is 40 V
